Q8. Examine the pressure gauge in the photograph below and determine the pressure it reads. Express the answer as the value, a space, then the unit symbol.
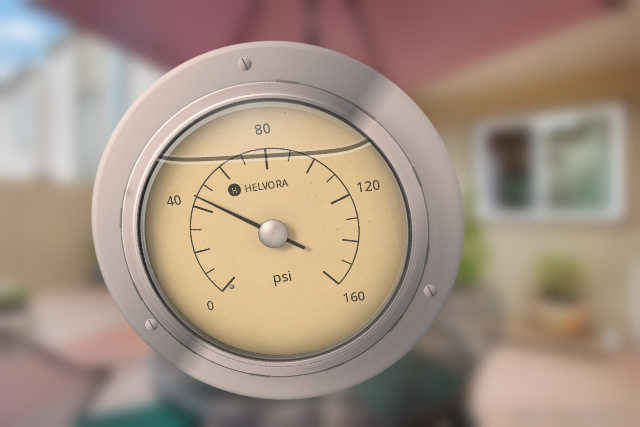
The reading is 45 psi
